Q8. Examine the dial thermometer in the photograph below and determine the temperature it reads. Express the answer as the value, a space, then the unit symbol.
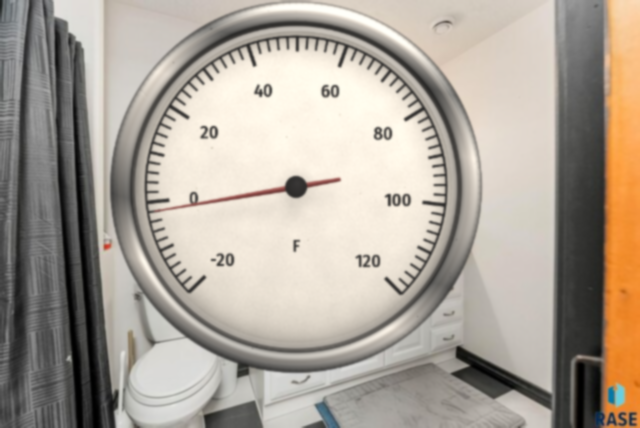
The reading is -2 °F
